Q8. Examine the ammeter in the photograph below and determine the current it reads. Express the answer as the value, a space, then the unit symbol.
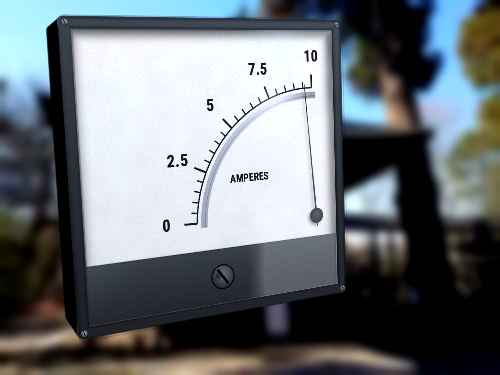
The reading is 9.5 A
